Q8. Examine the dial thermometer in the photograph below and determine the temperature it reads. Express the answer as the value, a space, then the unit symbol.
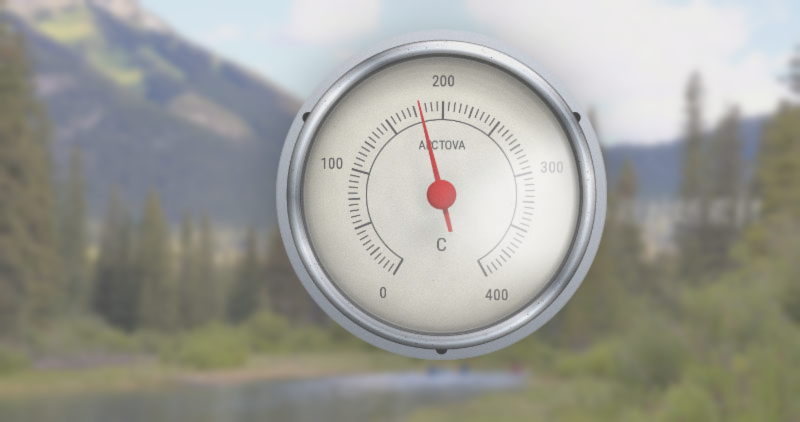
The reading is 180 °C
